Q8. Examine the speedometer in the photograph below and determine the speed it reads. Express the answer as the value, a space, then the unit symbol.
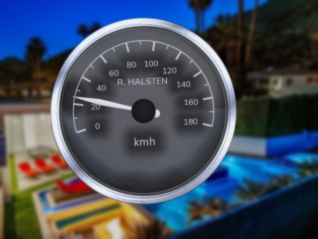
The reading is 25 km/h
